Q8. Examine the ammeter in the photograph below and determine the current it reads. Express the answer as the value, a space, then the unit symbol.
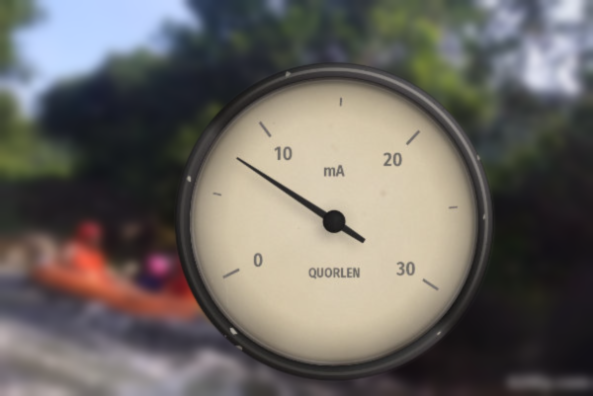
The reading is 7.5 mA
